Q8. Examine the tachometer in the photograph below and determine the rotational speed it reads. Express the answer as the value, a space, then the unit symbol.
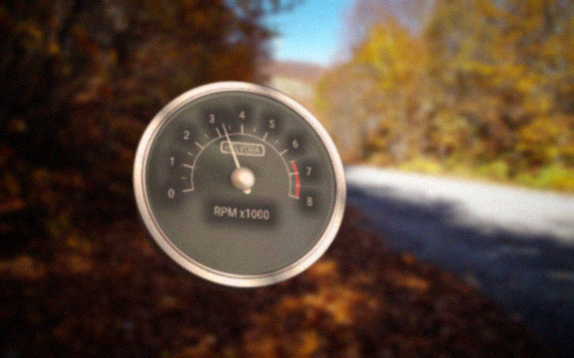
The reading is 3250 rpm
